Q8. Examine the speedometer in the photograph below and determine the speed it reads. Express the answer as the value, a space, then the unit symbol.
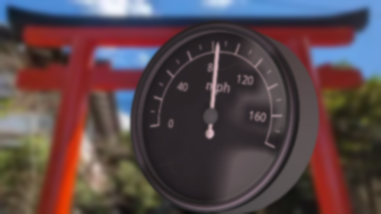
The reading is 85 mph
